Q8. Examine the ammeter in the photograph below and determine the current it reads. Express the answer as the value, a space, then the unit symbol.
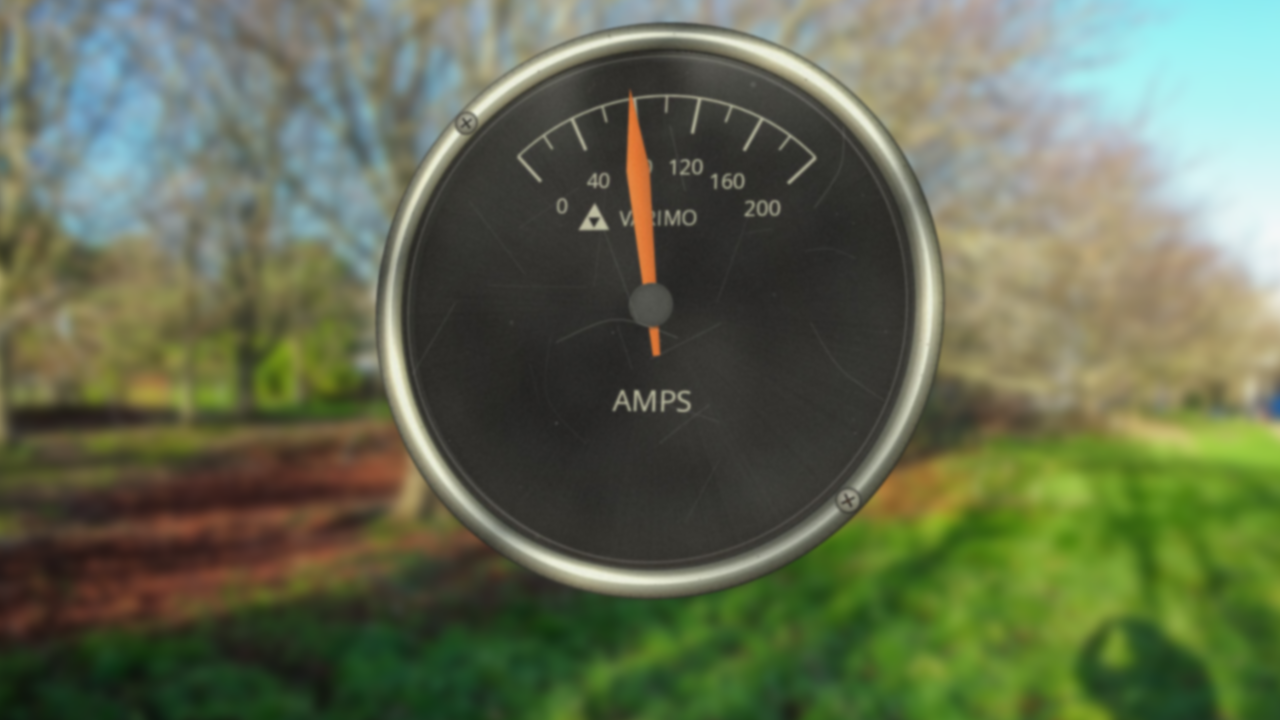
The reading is 80 A
